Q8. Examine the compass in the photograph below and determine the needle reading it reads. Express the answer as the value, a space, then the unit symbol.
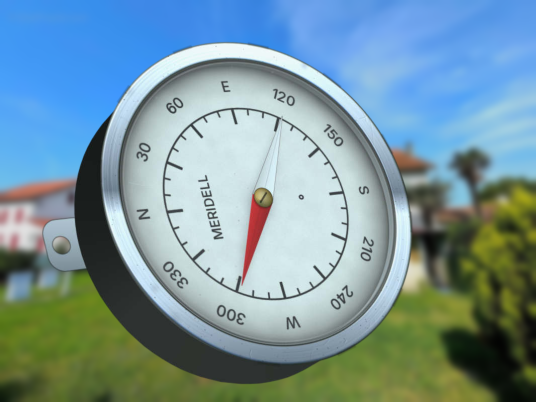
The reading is 300 °
